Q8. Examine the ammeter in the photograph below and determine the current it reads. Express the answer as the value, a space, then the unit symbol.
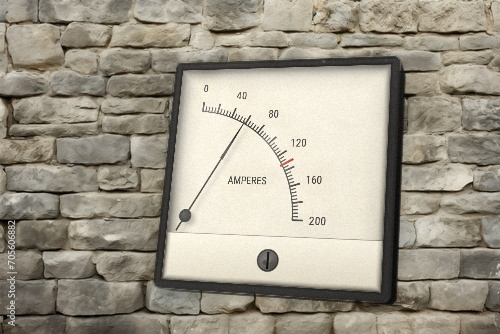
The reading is 60 A
